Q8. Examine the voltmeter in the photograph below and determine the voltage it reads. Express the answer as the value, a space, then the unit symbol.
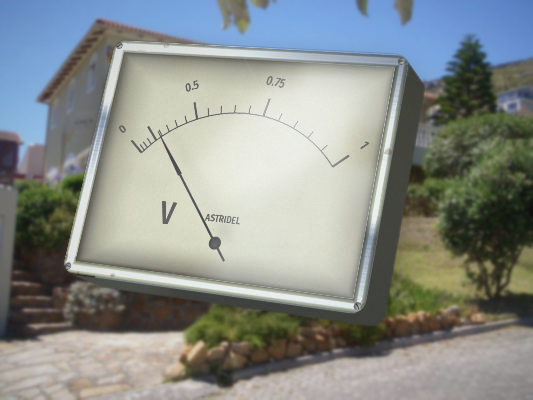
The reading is 0.3 V
